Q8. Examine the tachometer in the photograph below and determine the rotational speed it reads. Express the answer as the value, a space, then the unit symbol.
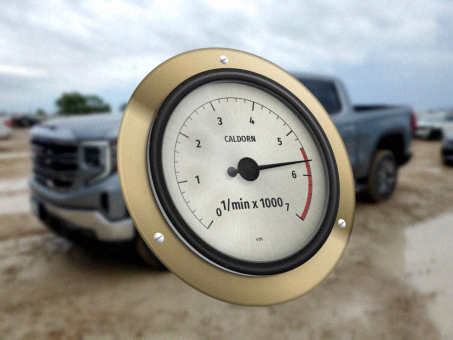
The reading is 5700 rpm
